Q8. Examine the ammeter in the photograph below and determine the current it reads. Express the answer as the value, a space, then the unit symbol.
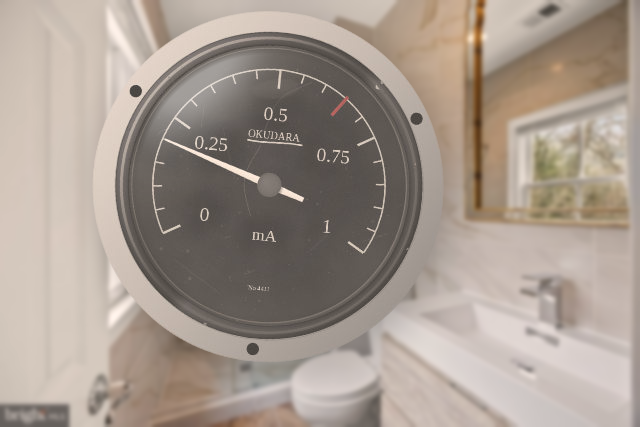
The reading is 0.2 mA
